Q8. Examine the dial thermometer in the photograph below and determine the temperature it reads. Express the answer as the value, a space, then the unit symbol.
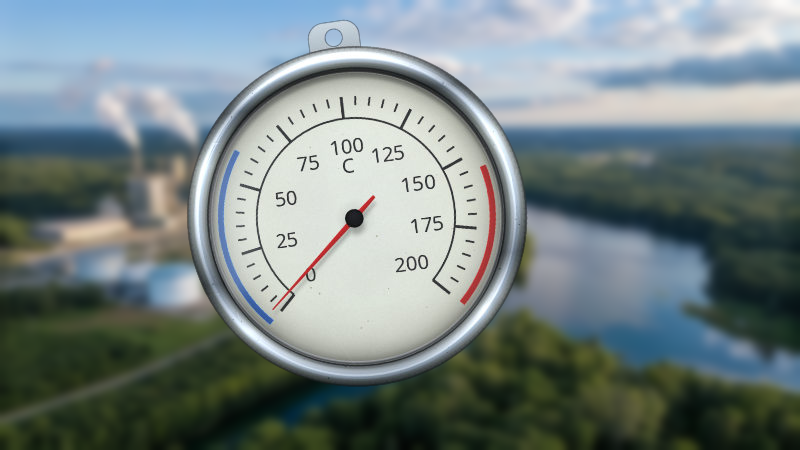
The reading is 2.5 °C
